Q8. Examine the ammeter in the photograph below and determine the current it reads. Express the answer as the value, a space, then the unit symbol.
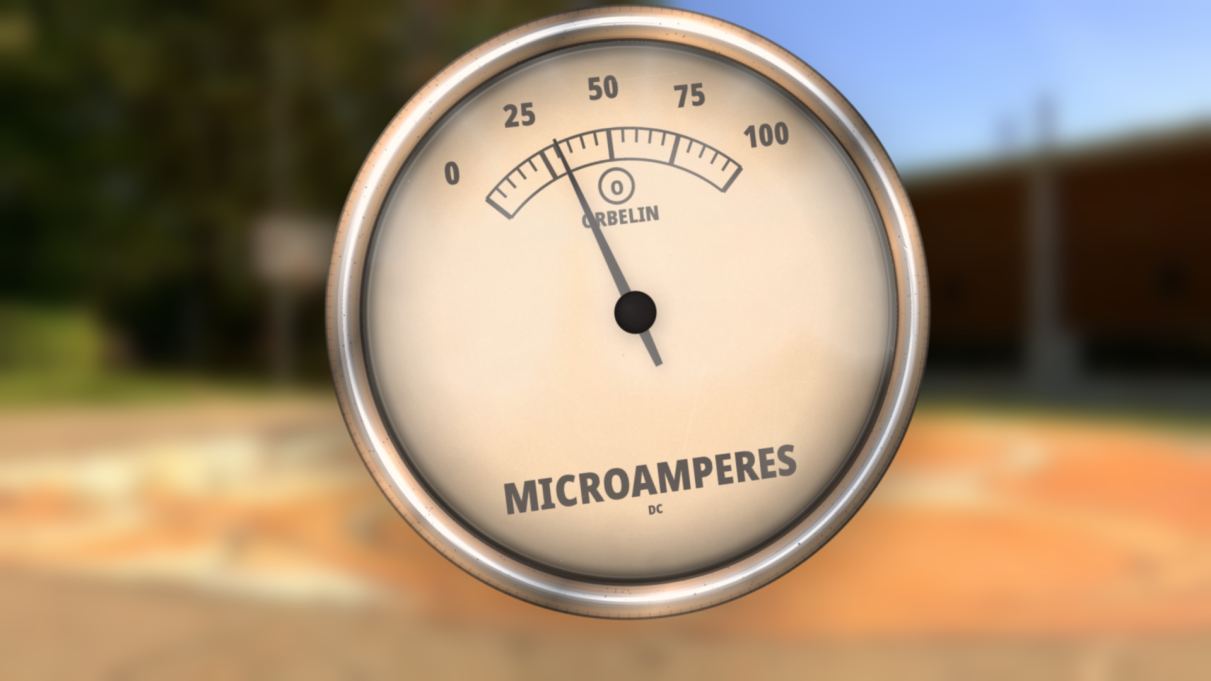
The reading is 30 µA
